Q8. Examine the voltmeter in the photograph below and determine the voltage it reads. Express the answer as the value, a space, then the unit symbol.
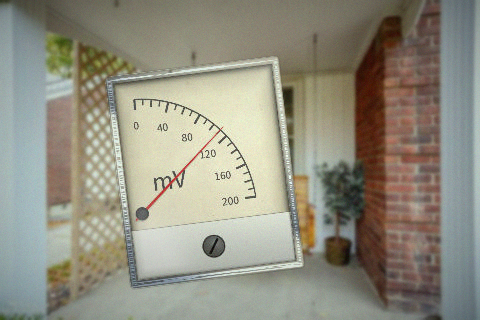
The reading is 110 mV
